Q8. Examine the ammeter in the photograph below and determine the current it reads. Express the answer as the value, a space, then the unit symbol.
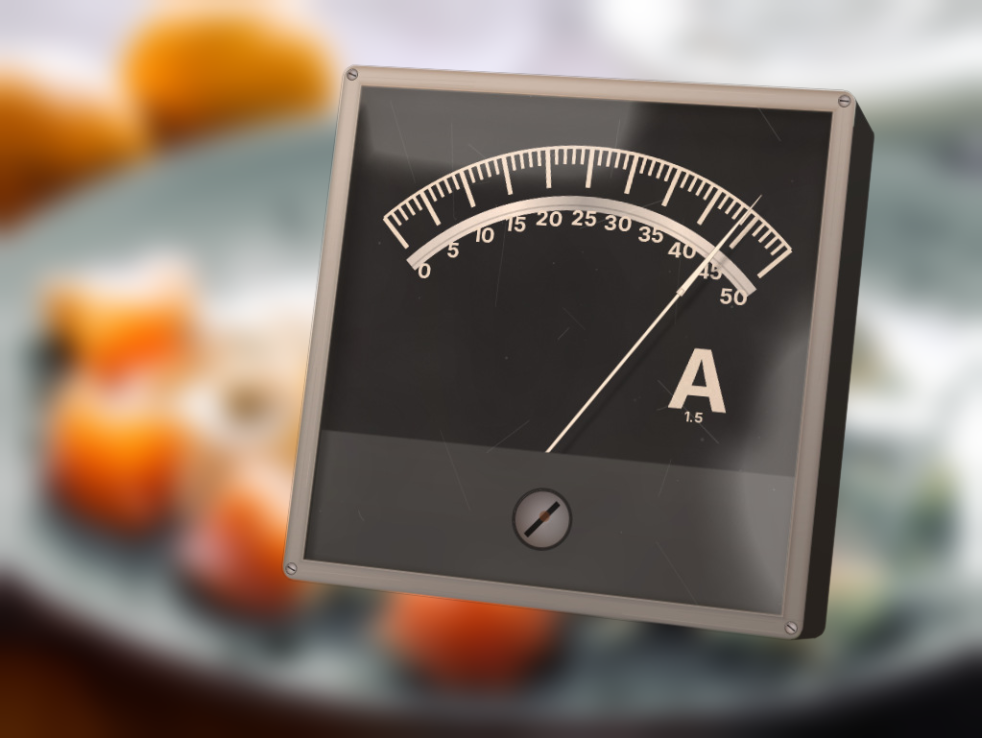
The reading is 44 A
